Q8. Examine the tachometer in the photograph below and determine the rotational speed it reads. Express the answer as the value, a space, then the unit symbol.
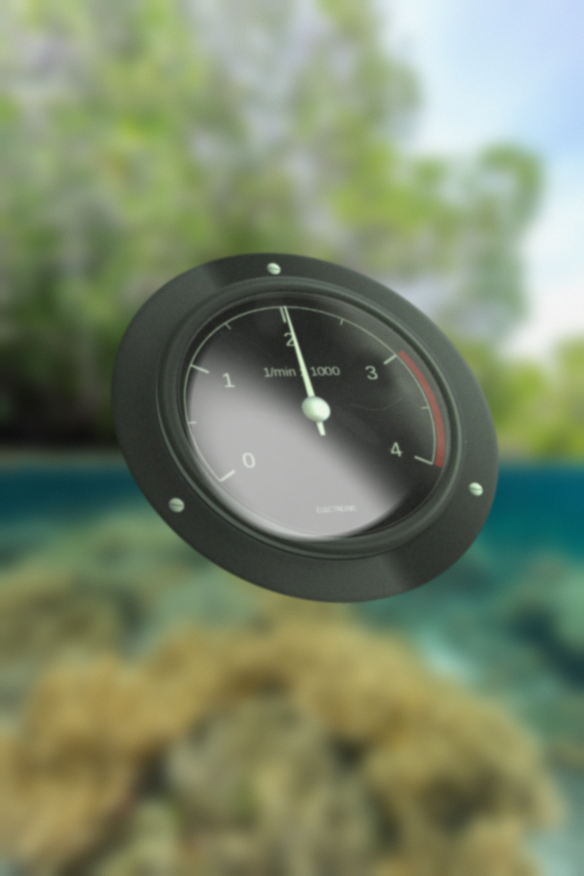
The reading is 2000 rpm
